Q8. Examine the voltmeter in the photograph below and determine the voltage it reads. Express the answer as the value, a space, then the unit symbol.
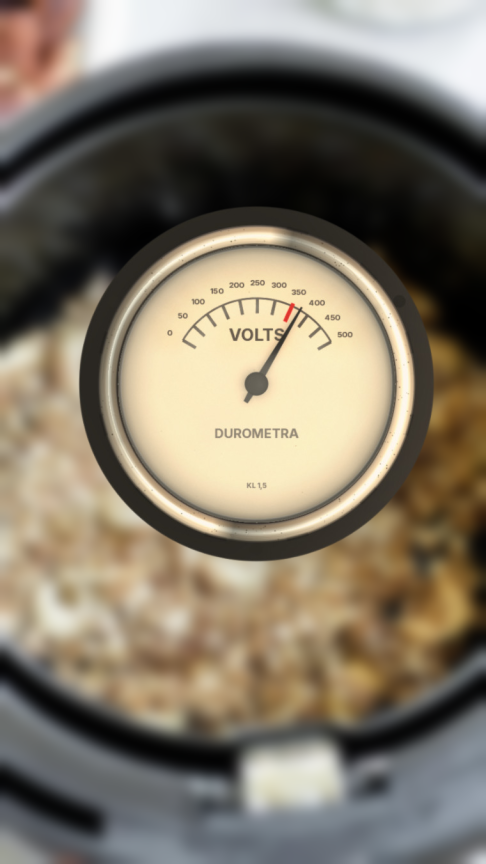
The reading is 375 V
